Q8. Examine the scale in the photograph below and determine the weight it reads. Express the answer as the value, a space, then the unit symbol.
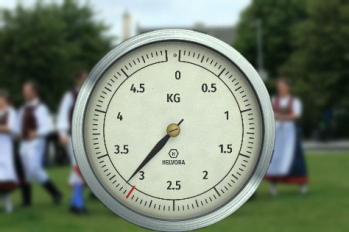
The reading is 3.1 kg
